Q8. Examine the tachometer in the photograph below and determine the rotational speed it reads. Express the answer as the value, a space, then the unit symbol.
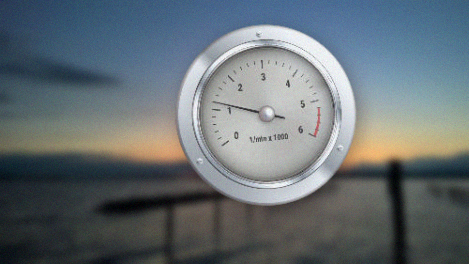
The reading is 1200 rpm
